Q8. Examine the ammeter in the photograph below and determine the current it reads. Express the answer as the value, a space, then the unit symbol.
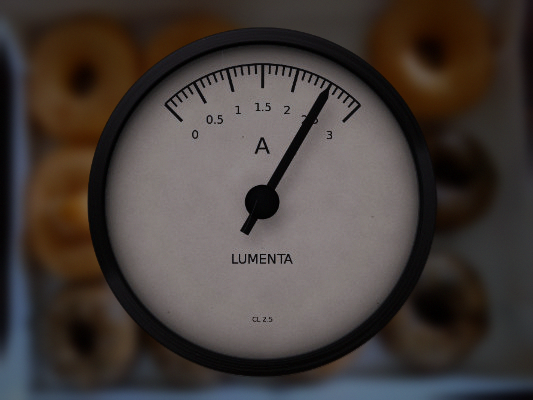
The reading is 2.5 A
